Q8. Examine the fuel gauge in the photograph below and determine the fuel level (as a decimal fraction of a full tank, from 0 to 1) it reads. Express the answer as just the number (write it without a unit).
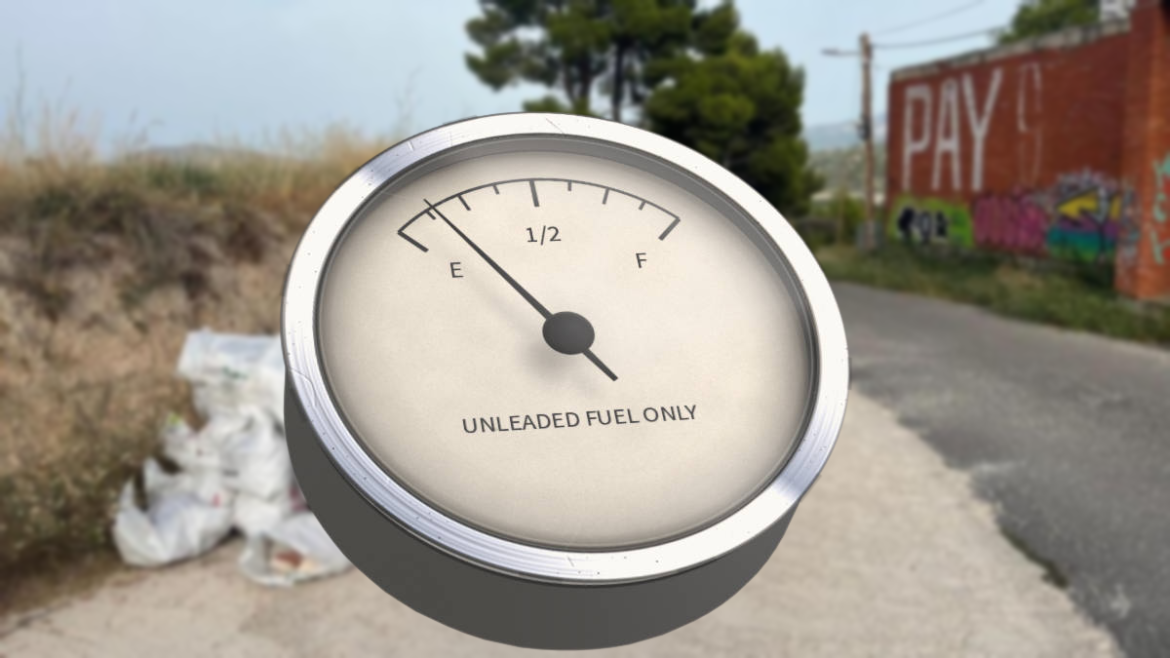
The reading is 0.125
